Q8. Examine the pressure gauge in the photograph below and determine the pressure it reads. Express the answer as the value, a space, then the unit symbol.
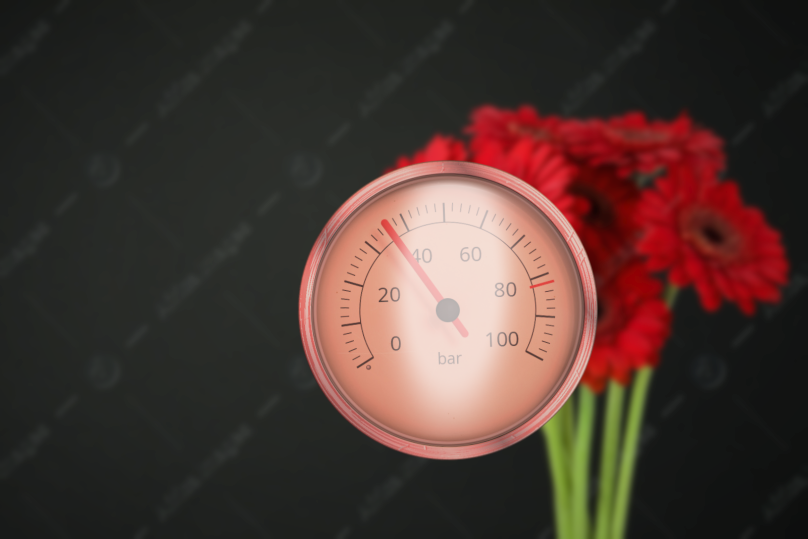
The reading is 36 bar
